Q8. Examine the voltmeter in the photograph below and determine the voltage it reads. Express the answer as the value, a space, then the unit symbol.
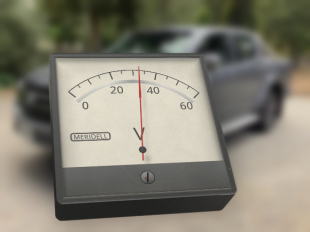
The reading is 32.5 V
